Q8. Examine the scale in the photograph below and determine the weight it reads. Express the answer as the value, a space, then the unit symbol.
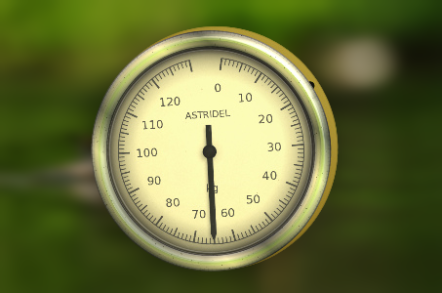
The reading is 65 kg
